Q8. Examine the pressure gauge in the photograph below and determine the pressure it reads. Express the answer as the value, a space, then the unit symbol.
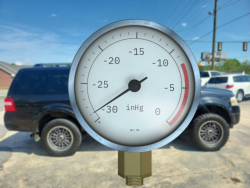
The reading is -29 inHg
